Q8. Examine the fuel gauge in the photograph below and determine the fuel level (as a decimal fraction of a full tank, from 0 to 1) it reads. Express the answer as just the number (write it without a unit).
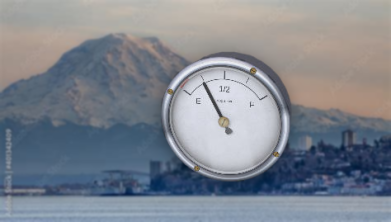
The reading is 0.25
